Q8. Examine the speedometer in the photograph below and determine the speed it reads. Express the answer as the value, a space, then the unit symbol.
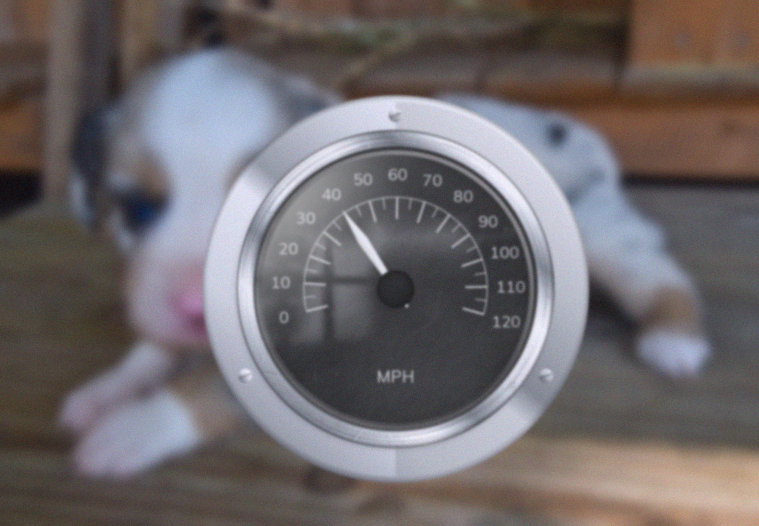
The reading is 40 mph
